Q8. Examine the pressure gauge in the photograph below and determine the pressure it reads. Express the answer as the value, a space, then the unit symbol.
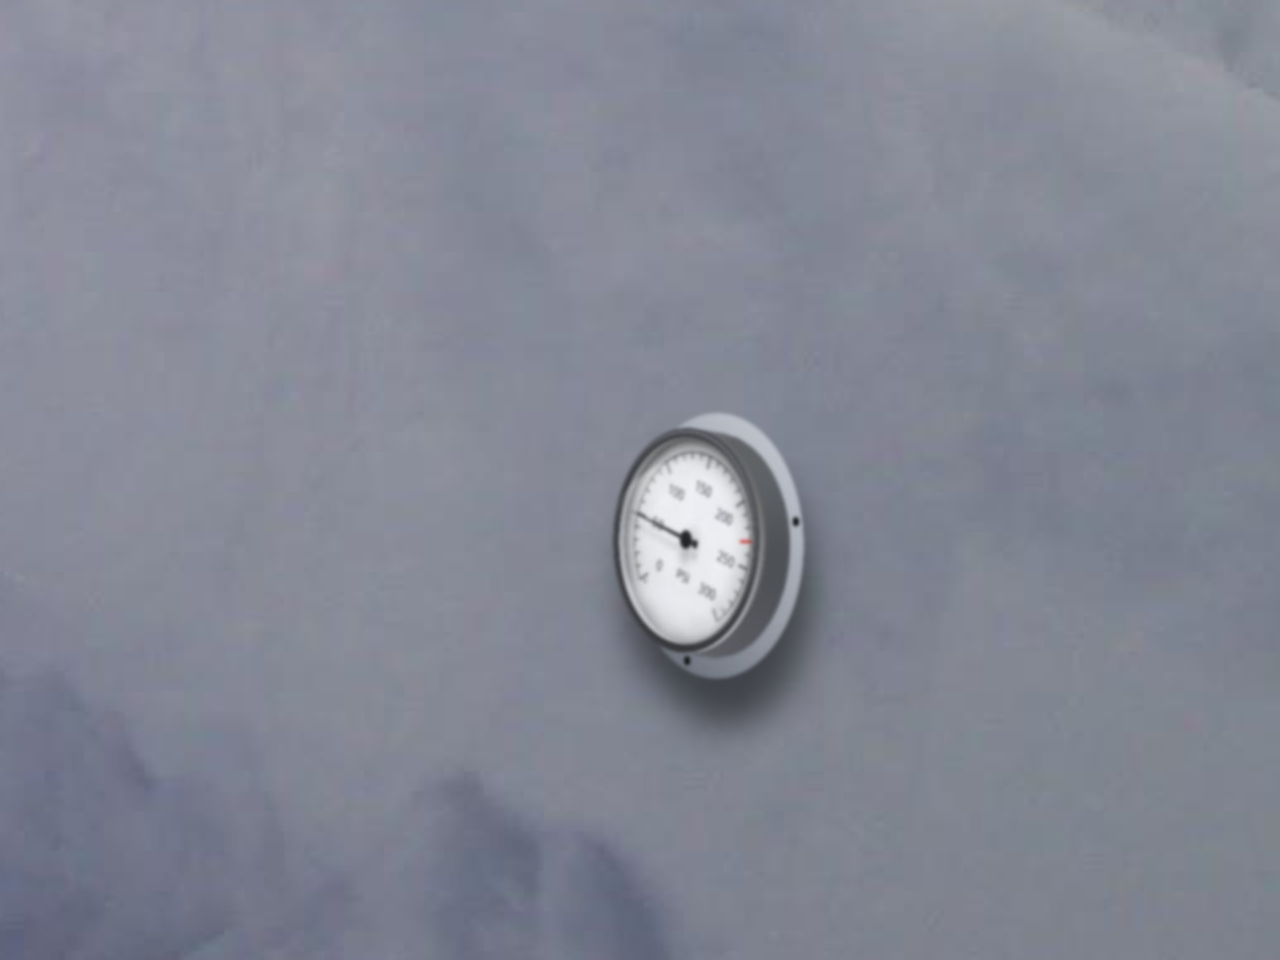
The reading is 50 psi
